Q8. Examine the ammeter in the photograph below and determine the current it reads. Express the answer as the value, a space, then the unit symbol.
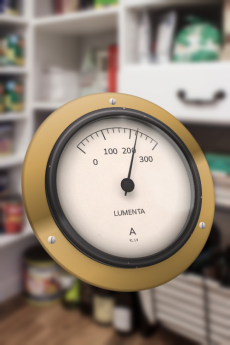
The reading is 220 A
